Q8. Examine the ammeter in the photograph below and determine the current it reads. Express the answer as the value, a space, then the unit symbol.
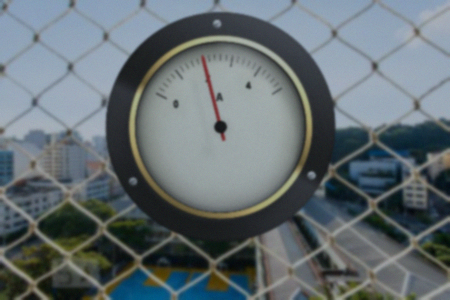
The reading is 2 A
